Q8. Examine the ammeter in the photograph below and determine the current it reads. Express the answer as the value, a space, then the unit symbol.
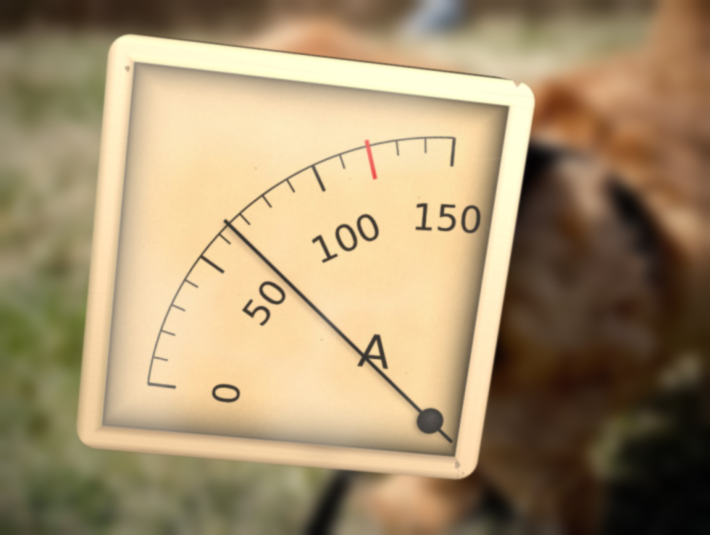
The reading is 65 A
